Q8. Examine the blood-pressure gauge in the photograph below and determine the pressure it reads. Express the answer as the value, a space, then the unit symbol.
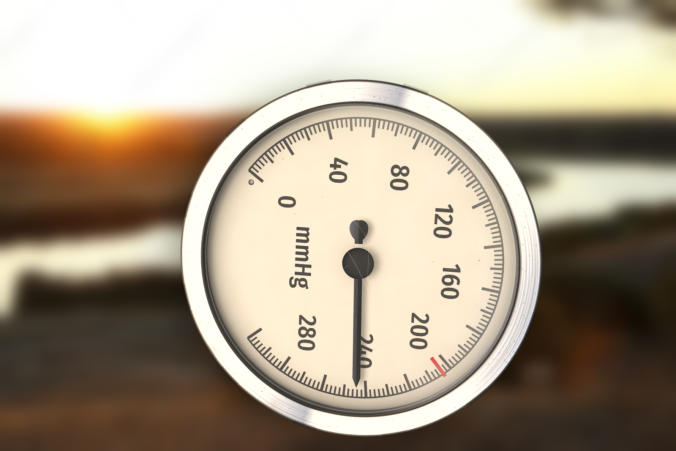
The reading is 244 mmHg
